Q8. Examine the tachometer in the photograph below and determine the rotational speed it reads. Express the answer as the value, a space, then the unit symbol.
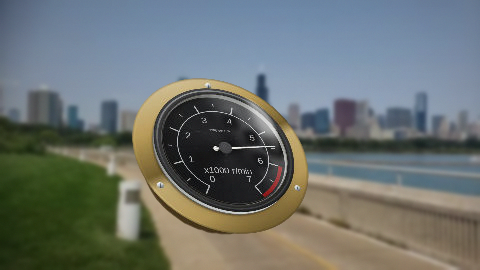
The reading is 5500 rpm
